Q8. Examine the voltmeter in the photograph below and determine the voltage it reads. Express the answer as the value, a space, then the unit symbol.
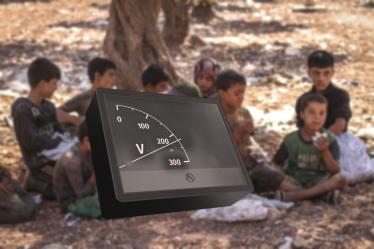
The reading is 225 V
